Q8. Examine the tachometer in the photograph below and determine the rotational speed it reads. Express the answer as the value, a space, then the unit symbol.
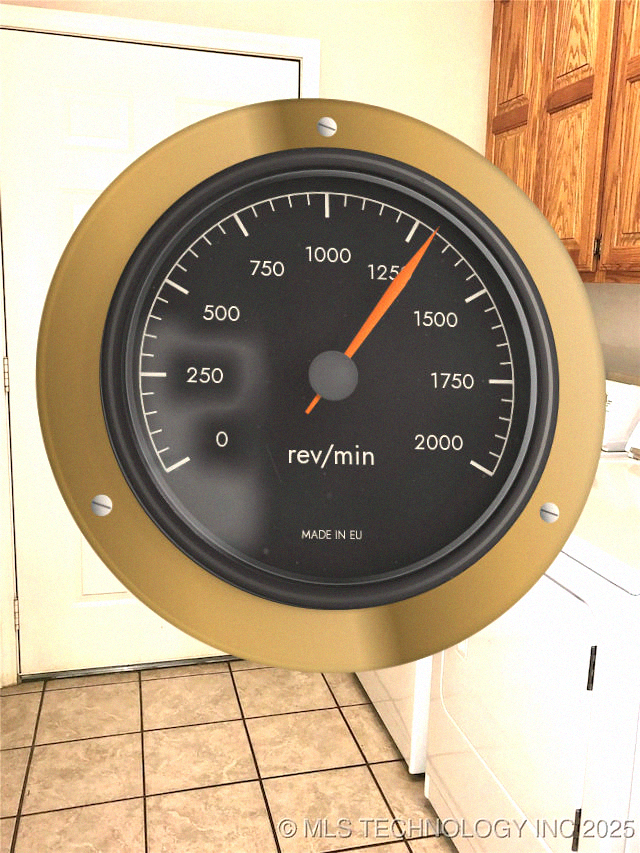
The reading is 1300 rpm
